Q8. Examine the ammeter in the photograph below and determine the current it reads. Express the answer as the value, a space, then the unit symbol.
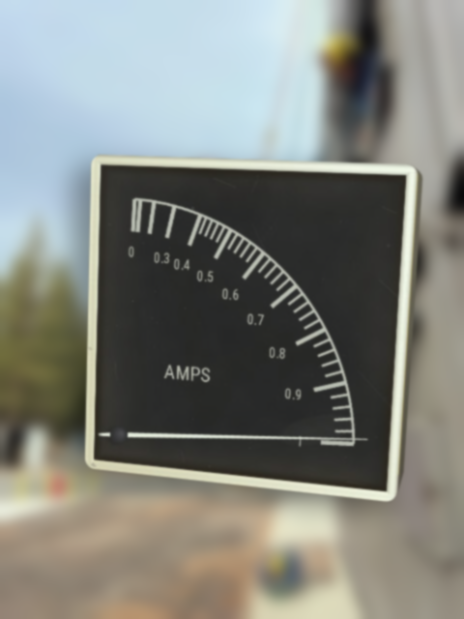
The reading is 0.99 A
